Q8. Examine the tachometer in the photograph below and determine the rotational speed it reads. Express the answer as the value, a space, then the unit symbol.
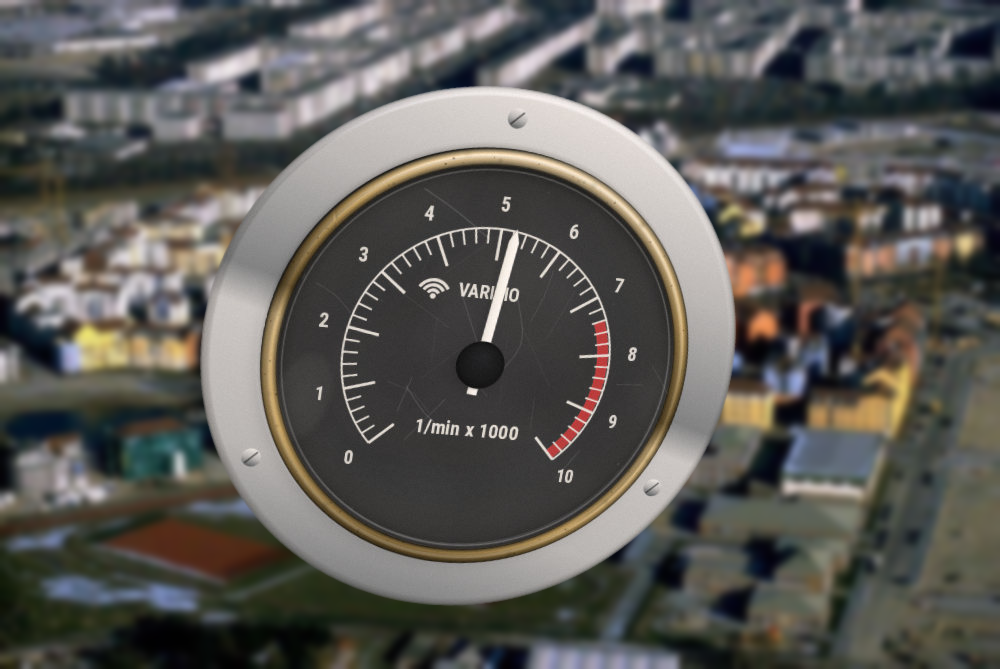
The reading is 5200 rpm
